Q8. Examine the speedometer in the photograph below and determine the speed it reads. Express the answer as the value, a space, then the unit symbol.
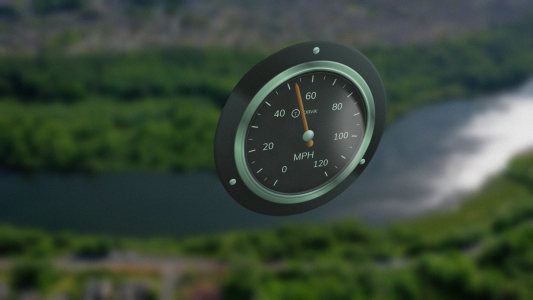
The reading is 52.5 mph
